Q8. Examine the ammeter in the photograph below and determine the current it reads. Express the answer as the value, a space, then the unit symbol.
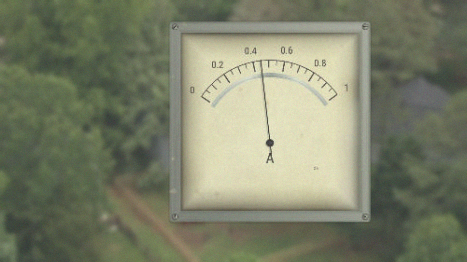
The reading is 0.45 A
